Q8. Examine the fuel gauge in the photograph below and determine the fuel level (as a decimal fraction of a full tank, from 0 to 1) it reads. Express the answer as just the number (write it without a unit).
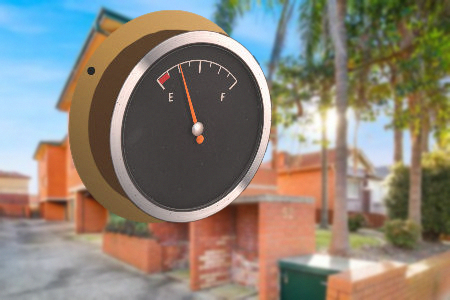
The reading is 0.25
